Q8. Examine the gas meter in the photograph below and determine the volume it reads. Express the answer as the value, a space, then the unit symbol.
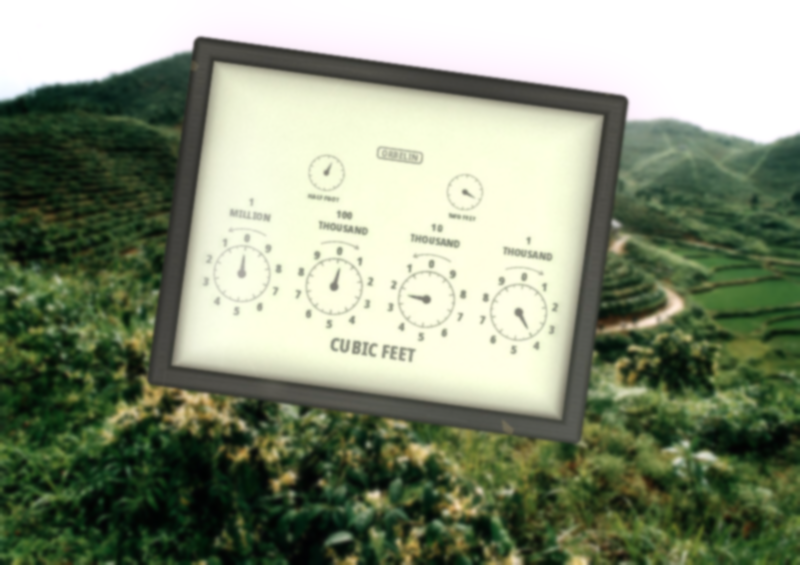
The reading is 2400 ft³
